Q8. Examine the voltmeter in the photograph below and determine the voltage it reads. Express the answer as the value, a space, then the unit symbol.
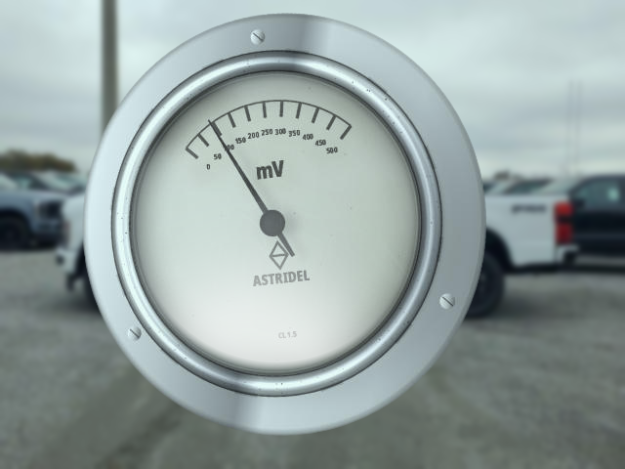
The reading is 100 mV
